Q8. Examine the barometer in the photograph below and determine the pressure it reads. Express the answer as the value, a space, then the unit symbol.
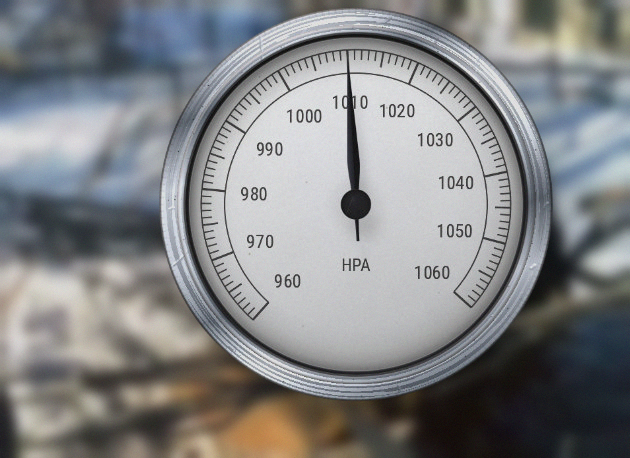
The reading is 1010 hPa
